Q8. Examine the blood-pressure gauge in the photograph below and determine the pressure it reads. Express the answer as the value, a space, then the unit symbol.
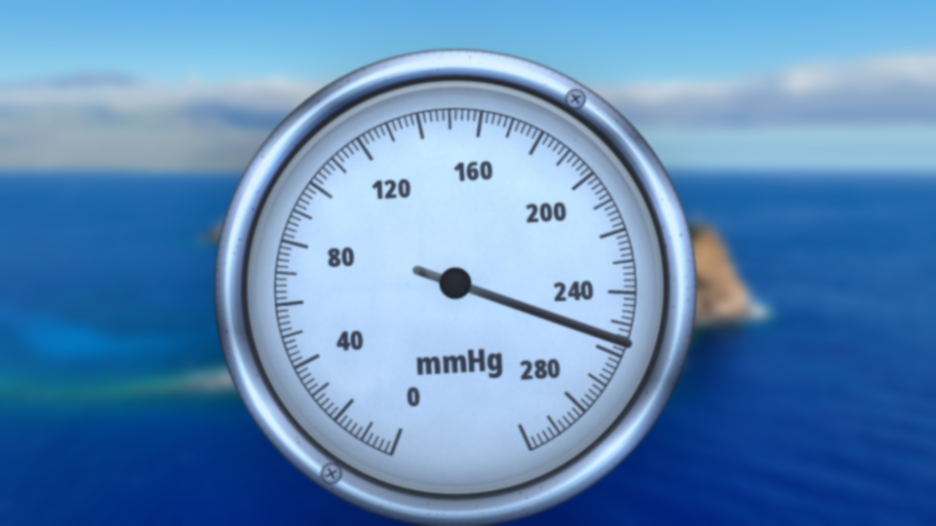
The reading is 256 mmHg
